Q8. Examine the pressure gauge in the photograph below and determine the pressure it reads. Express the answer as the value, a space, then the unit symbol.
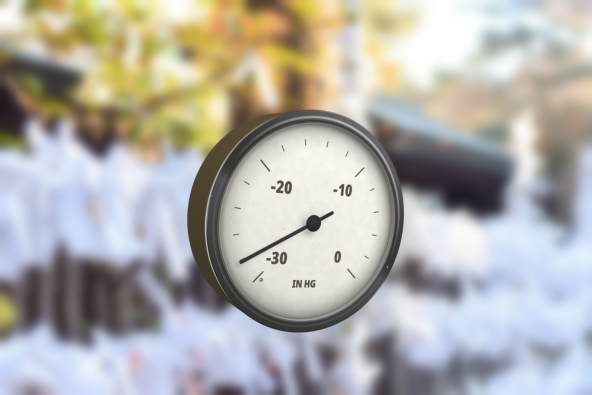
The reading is -28 inHg
